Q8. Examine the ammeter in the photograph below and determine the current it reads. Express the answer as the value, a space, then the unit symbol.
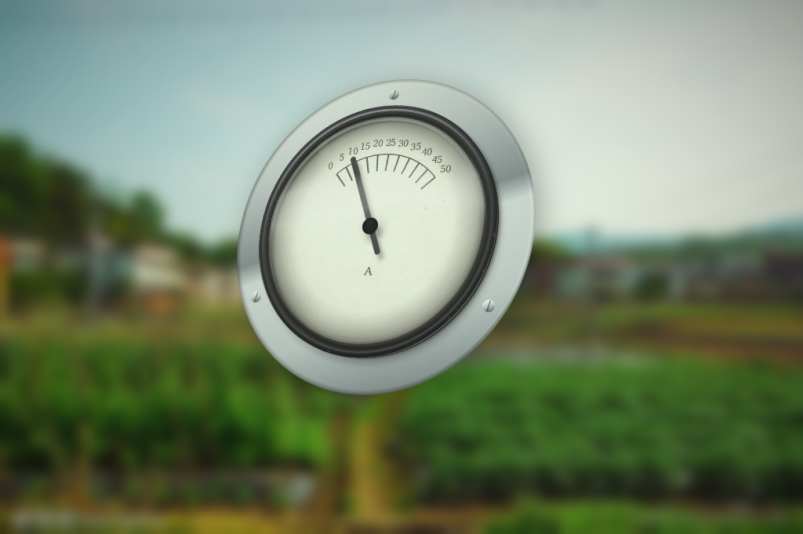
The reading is 10 A
